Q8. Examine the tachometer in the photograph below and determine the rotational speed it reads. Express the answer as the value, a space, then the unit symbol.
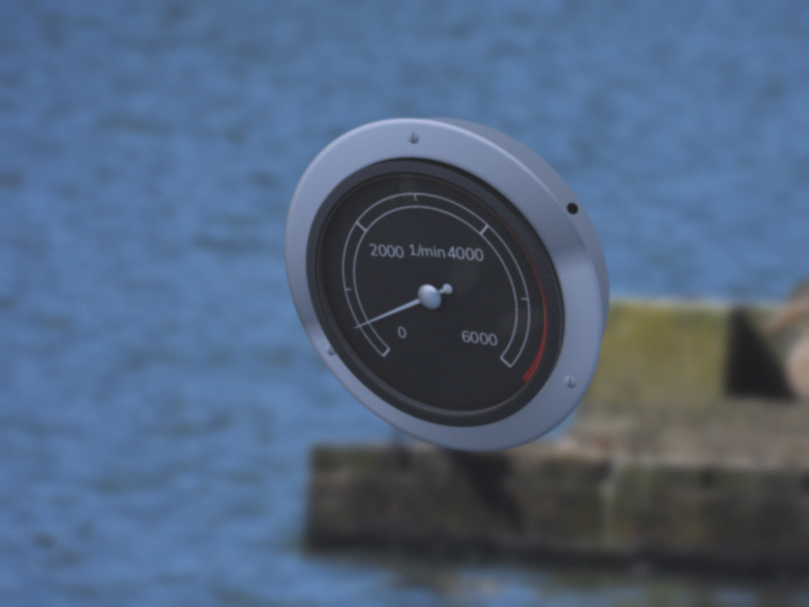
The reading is 500 rpm
